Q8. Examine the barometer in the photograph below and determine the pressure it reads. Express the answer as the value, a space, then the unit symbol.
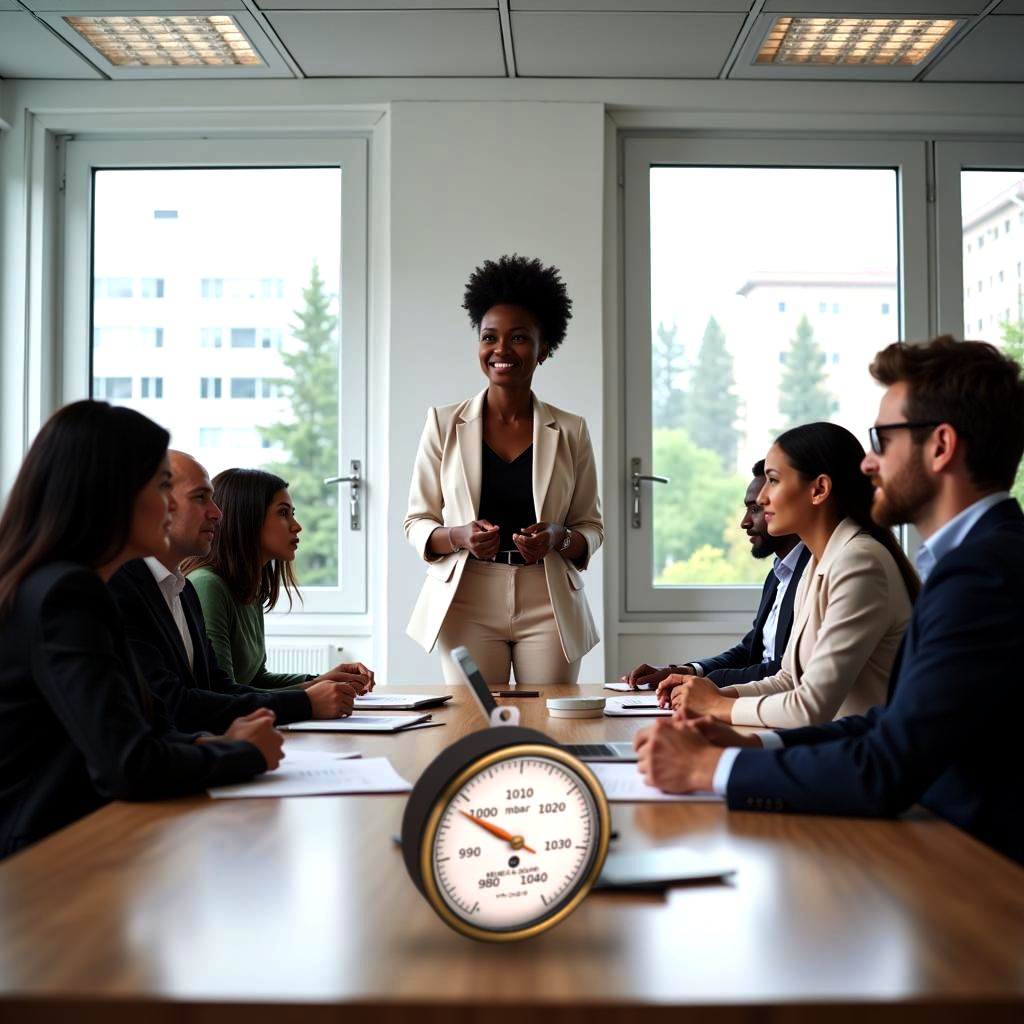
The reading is 998 mbar
